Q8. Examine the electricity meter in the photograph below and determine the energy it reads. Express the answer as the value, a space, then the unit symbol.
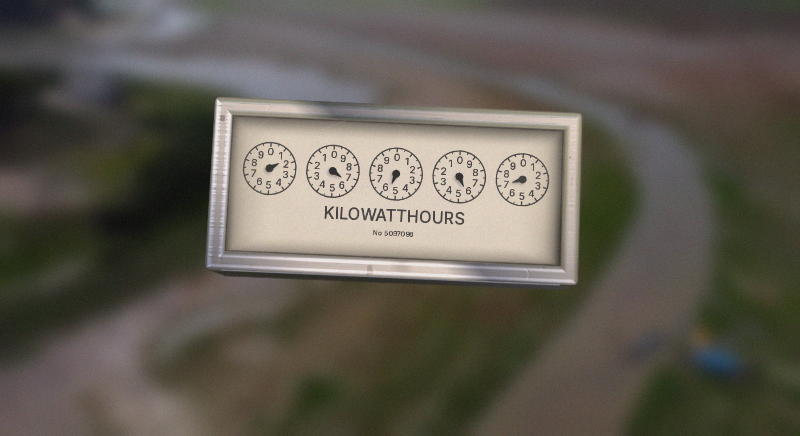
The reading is 16557 kWh
